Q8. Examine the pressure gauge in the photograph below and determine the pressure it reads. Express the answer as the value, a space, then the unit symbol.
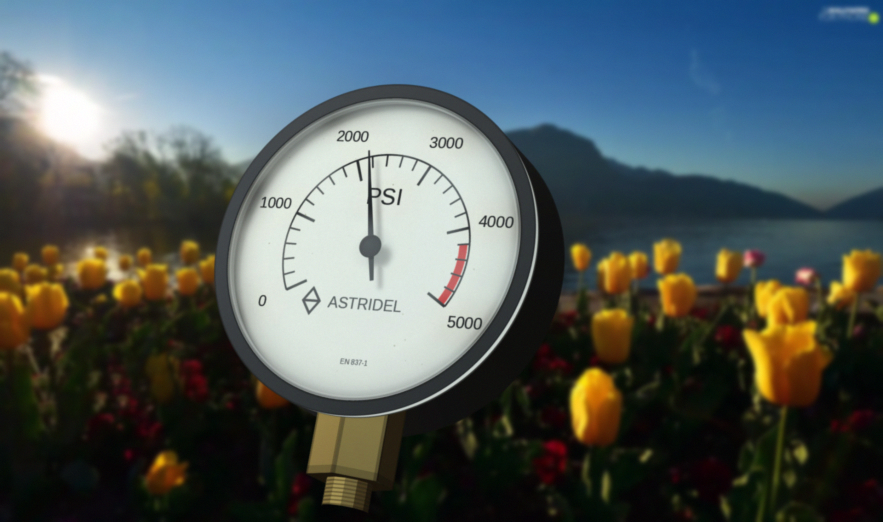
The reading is 2200 psi
